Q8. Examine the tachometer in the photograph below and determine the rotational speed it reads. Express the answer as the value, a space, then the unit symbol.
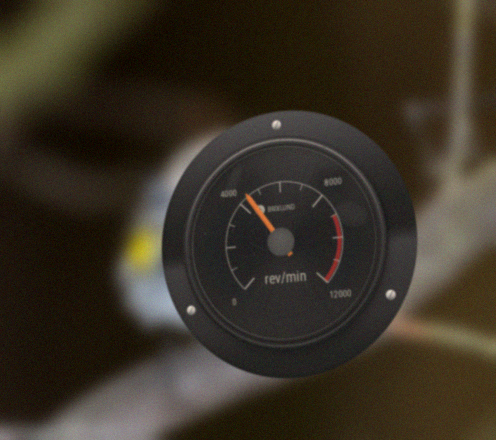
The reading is 4500 rpm
